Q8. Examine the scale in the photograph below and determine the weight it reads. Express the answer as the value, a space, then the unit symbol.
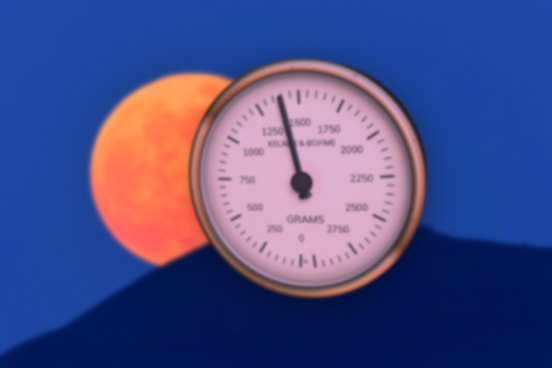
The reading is 1400 g
